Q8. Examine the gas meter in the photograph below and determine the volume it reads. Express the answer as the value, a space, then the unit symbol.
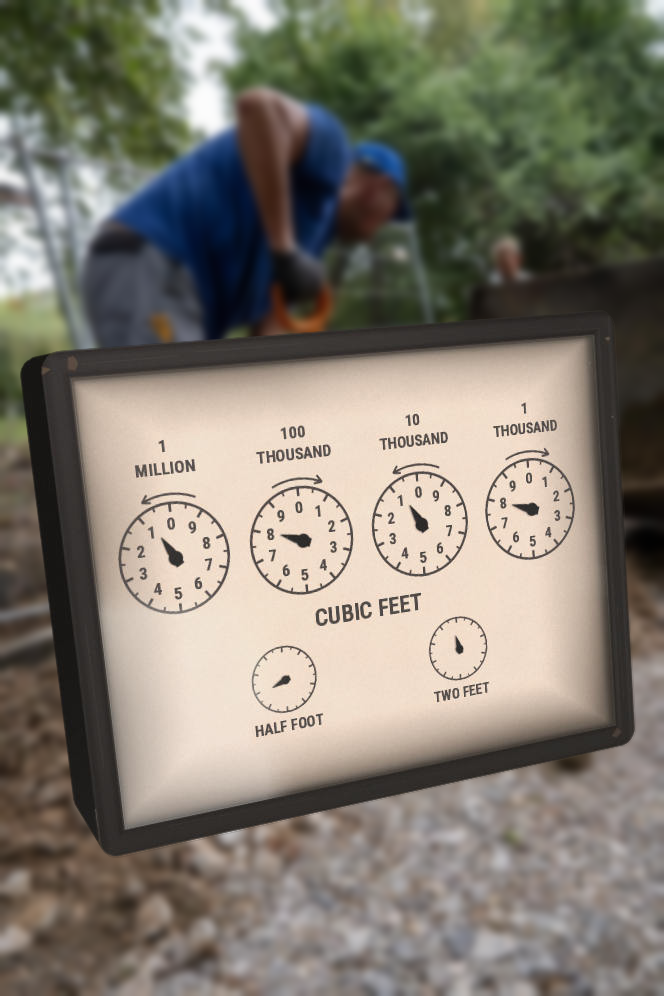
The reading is 80800 ft³
